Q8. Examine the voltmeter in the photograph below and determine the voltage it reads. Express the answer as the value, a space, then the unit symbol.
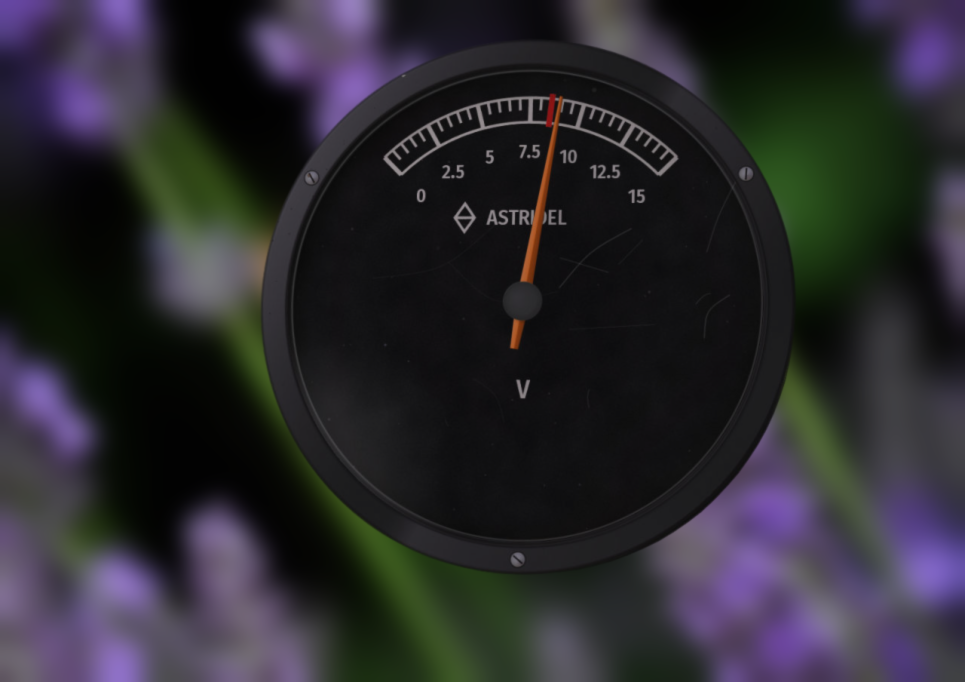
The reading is 9 V
